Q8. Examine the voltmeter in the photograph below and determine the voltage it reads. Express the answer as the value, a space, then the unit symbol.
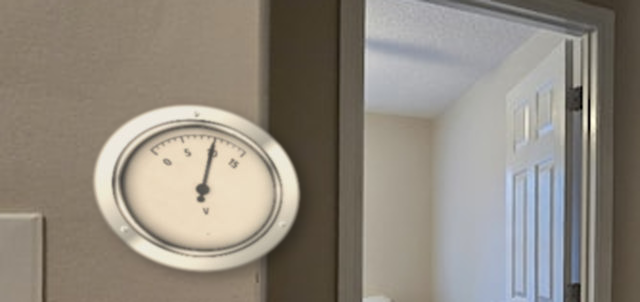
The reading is 10 V
